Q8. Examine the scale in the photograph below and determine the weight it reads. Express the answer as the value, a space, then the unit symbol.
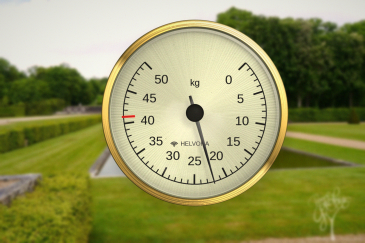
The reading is 22 kg
